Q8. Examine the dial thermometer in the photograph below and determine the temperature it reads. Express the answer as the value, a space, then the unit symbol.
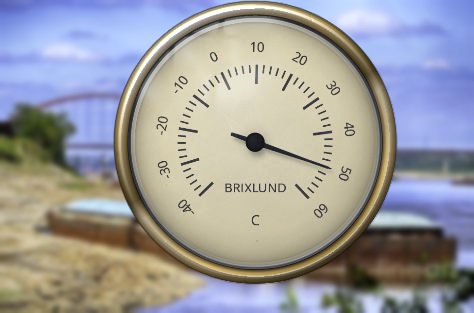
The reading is 50 °C
